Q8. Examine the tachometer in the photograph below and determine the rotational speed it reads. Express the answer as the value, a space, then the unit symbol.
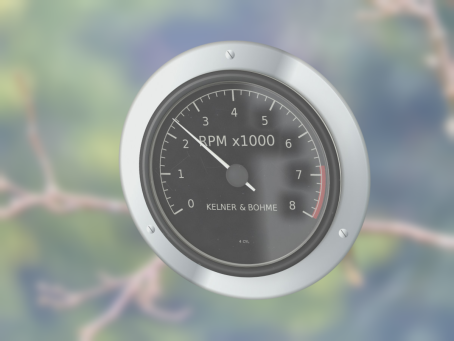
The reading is 2400 rpm
